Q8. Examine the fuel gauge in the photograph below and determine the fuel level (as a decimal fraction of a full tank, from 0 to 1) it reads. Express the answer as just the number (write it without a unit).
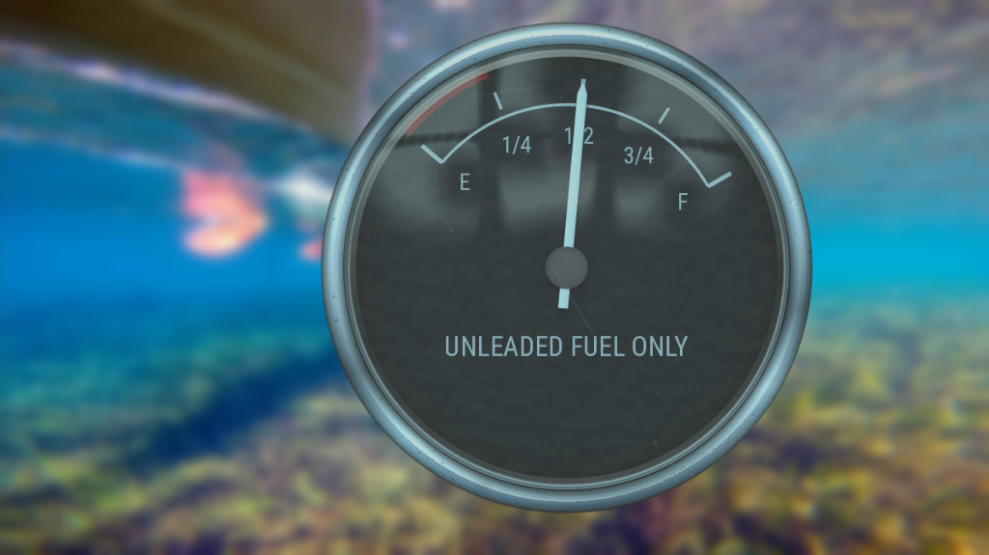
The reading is 0.5
